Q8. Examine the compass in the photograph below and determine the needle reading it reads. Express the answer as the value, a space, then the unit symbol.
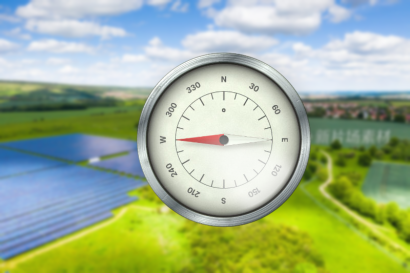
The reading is 270 °
